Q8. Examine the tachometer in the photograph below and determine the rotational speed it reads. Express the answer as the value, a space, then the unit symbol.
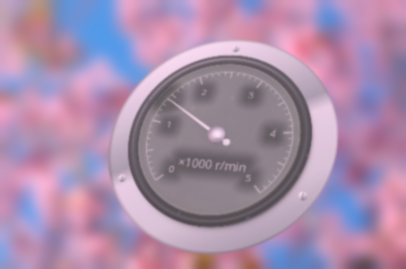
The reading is 1400 rpm
